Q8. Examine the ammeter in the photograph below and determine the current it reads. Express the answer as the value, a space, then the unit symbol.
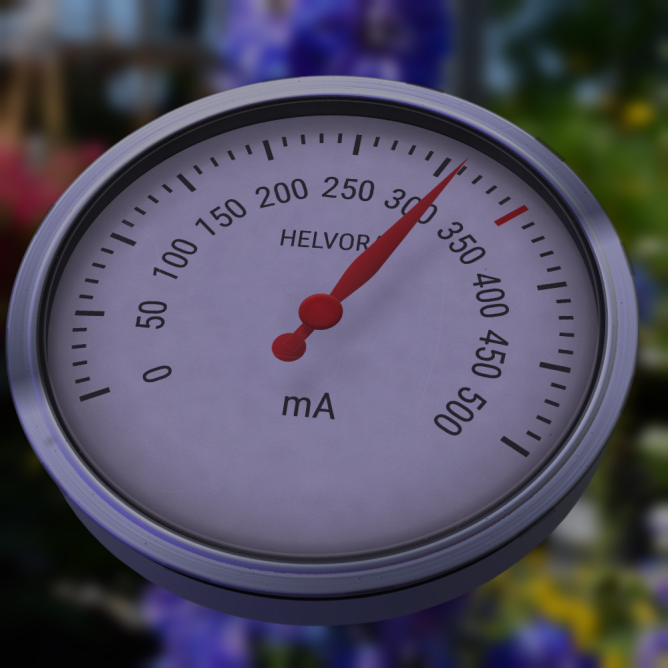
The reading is 310 mA
